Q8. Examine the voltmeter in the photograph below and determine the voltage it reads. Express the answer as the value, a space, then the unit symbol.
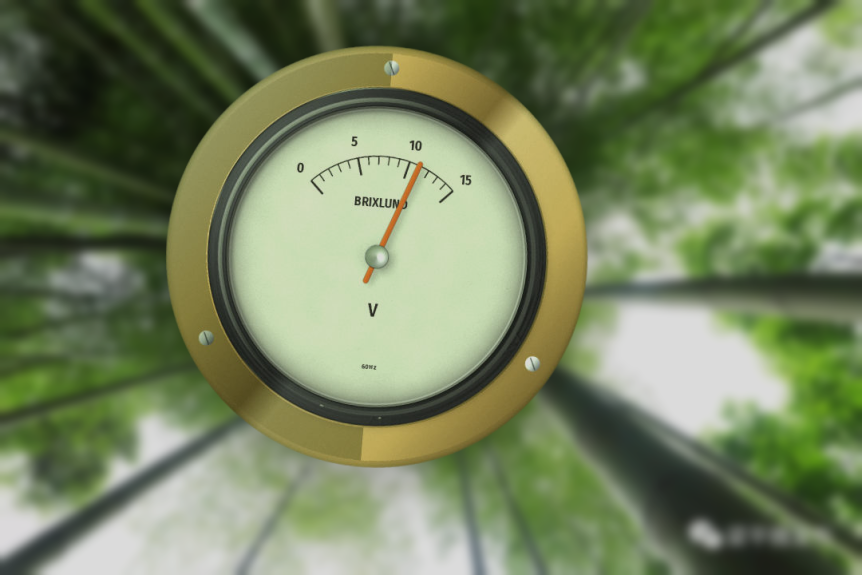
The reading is 11 V
